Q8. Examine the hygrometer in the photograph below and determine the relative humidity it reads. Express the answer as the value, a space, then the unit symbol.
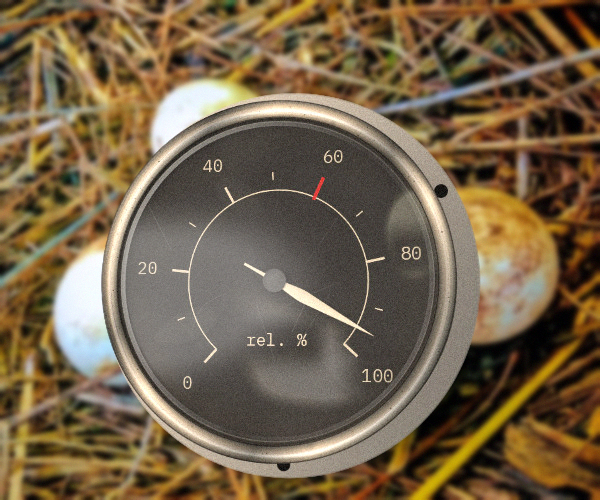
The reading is 95 %
